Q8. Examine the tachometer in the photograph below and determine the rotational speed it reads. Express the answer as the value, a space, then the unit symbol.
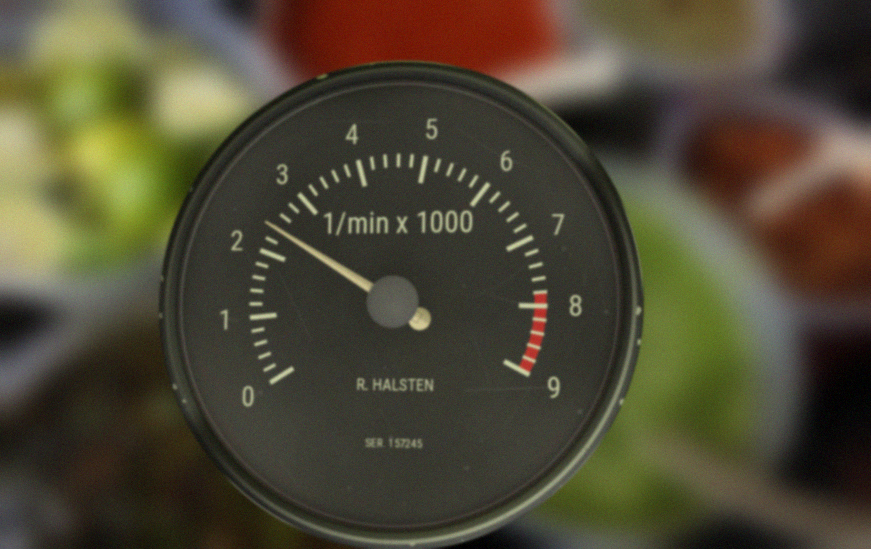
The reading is 2400 rpm
